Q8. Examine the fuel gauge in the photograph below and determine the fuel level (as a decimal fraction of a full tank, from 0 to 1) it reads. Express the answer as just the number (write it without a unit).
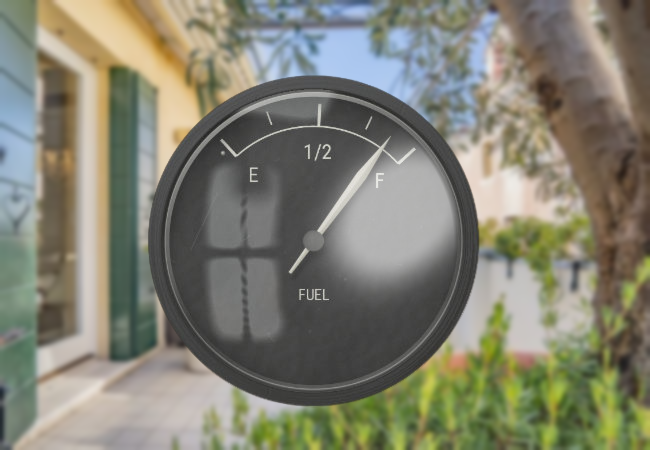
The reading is 0.875
